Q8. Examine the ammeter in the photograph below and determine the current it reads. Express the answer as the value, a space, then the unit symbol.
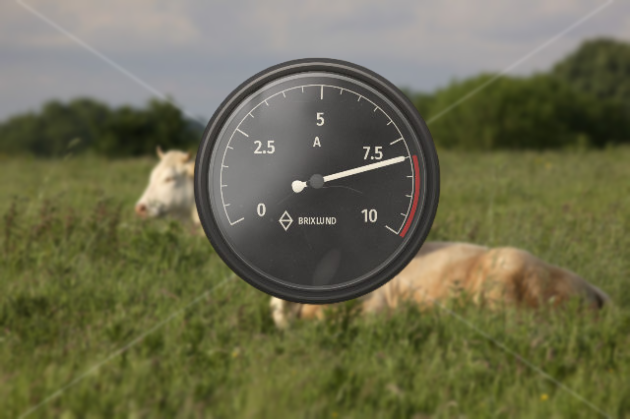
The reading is 8 A
